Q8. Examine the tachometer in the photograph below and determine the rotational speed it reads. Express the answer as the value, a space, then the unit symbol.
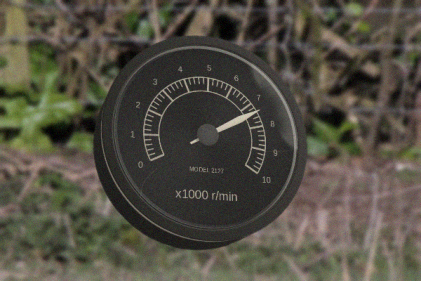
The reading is 7400 rpm
